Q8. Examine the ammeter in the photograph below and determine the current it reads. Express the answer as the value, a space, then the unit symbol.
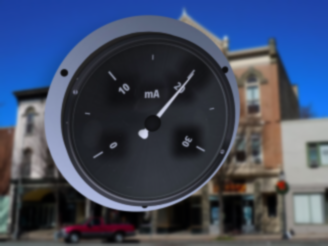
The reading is 20 mA
